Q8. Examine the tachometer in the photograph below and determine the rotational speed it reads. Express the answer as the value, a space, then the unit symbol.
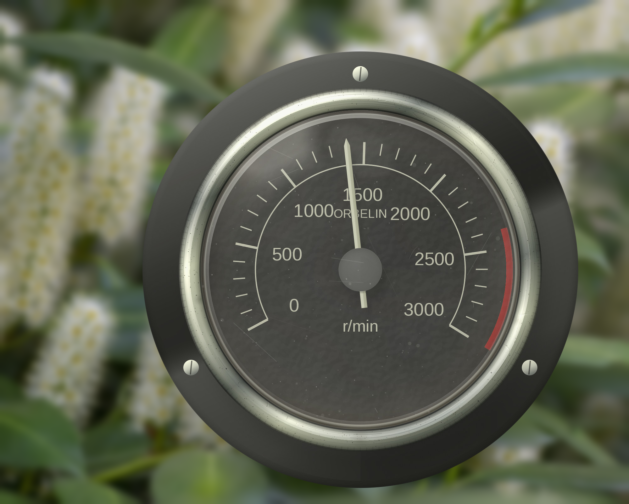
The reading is 1400 rpm
